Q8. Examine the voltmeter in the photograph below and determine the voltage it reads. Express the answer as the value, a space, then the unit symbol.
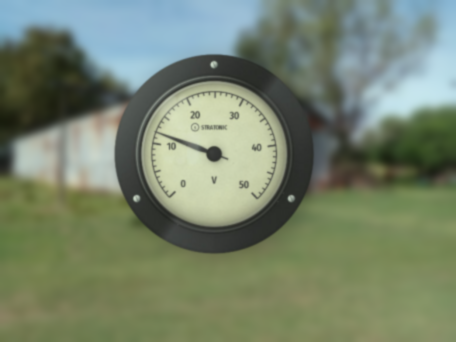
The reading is 12 V
